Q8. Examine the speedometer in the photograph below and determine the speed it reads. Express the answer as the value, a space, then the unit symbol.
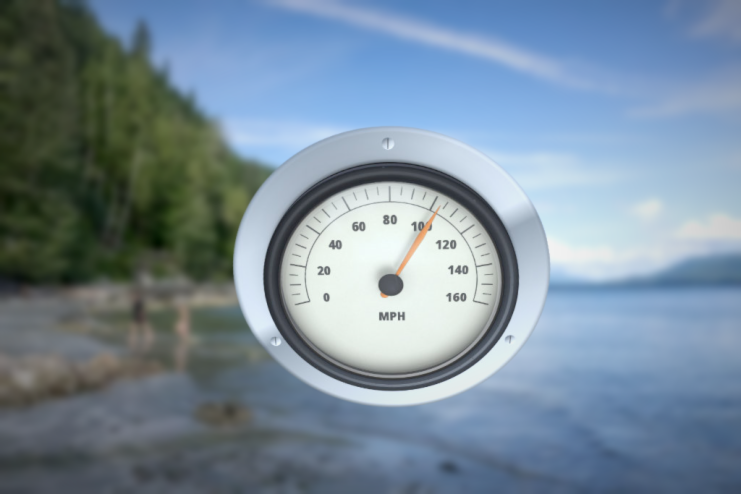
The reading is 102.5 mph
